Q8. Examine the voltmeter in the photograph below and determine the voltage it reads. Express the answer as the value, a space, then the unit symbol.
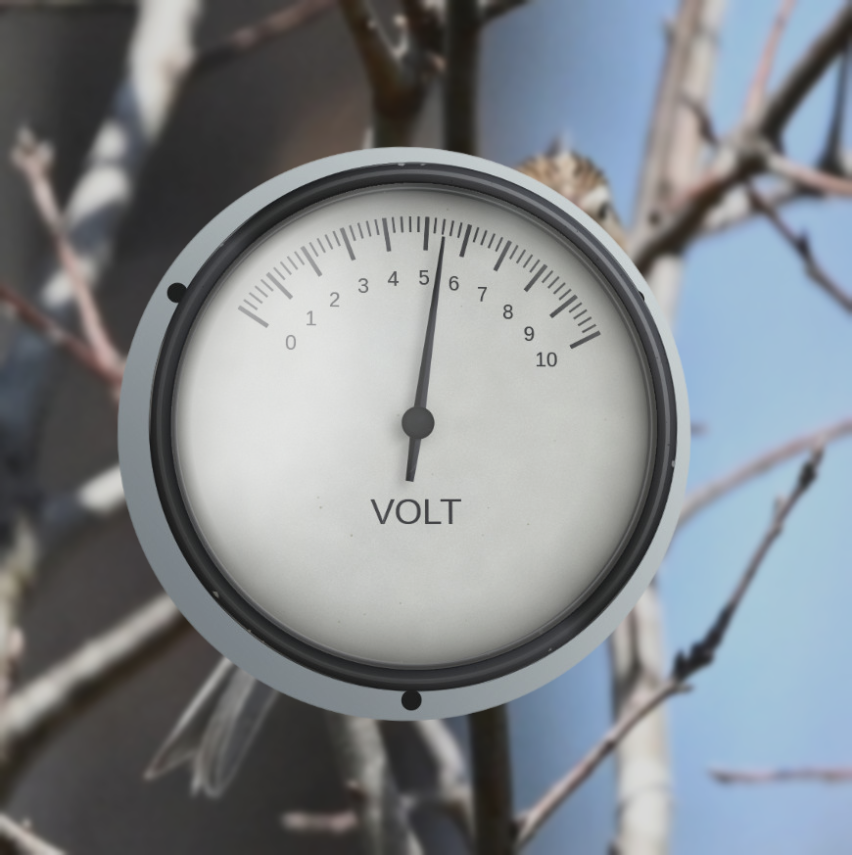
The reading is 5.4 V
